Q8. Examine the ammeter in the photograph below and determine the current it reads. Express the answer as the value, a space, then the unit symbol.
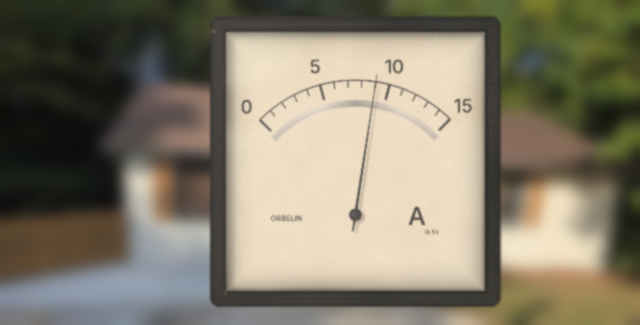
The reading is 9 A
